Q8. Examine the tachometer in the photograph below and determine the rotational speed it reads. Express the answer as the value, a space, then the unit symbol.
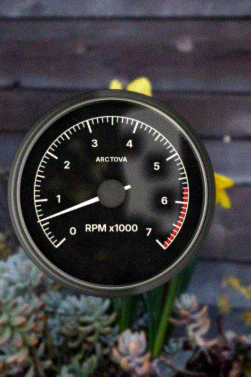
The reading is 600 rpm
